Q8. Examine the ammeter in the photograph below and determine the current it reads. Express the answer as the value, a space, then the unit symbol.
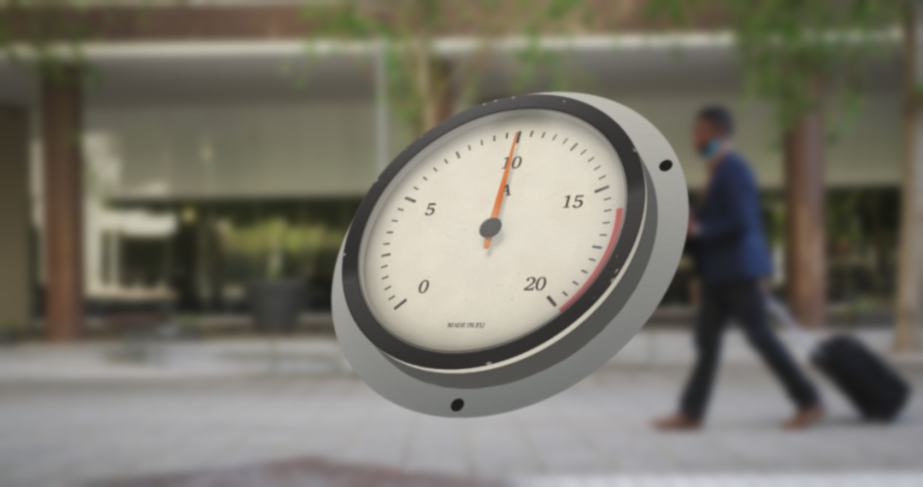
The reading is 10 A
